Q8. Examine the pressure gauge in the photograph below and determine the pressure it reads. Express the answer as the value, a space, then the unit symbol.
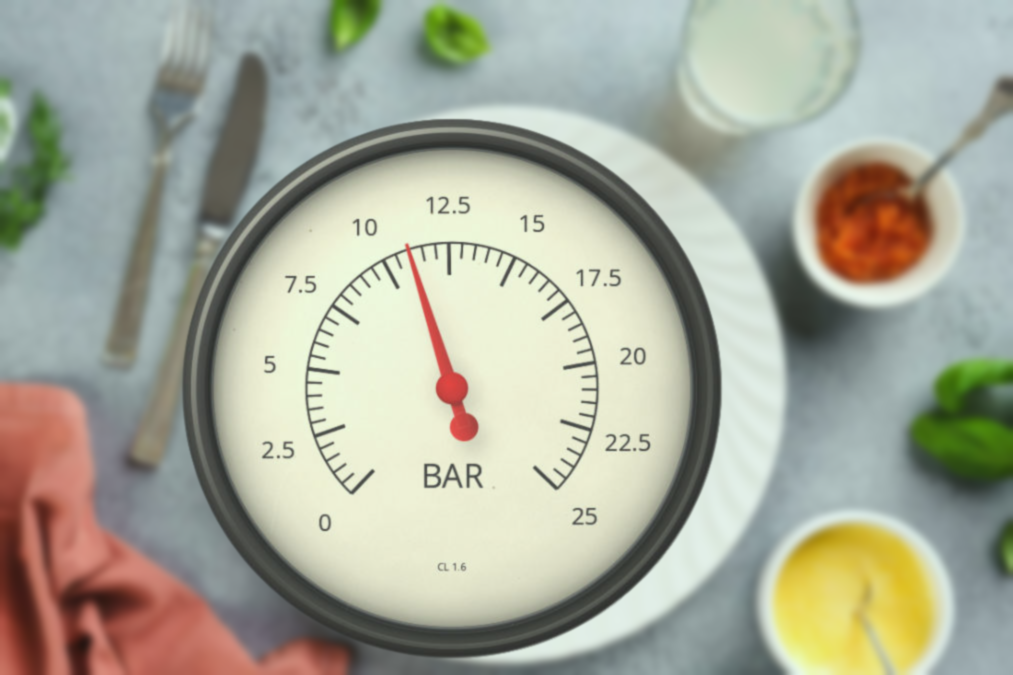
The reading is 11 bar
